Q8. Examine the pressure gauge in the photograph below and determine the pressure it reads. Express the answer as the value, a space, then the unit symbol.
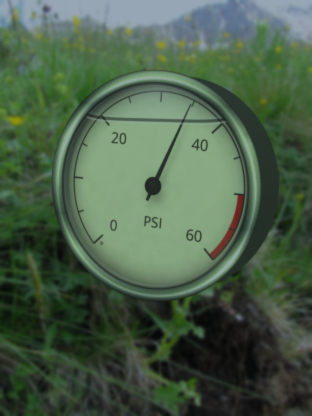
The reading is 35 psi
